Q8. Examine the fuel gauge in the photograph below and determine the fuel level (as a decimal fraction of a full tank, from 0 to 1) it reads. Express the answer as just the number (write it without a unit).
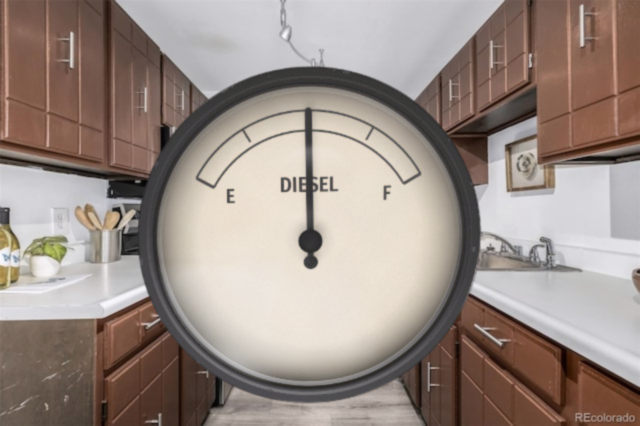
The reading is 0.5
